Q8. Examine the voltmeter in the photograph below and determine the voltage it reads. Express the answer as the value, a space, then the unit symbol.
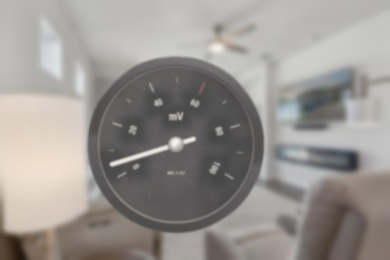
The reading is 5 mV
